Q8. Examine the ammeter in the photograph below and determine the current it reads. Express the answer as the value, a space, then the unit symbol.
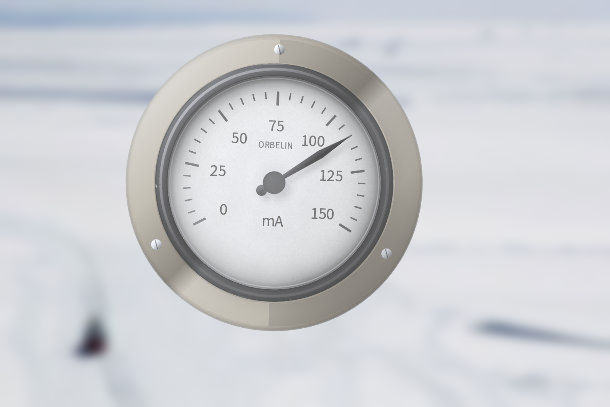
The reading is 110 mA
